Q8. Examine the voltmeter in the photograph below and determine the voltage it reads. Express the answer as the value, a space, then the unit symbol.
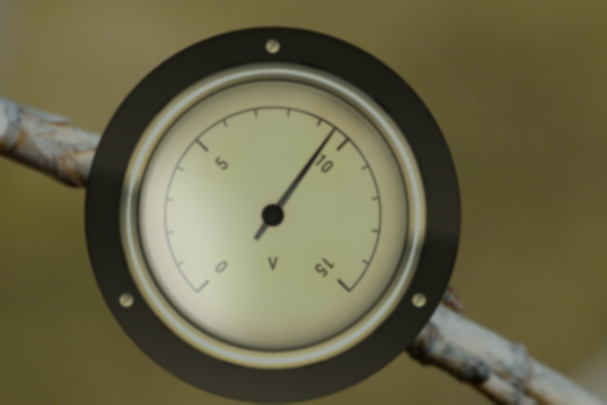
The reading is 9.5 V
